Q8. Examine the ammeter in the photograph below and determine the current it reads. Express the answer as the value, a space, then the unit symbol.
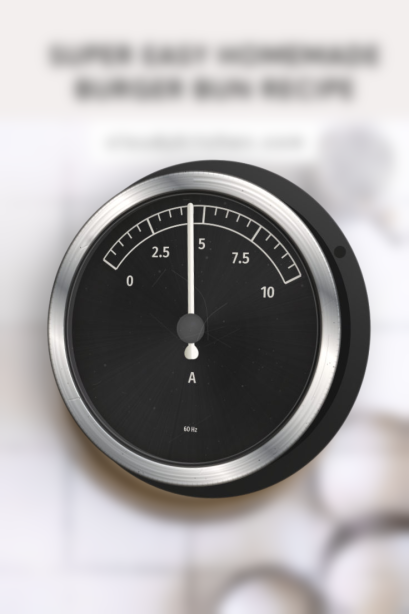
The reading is 4.5 A
